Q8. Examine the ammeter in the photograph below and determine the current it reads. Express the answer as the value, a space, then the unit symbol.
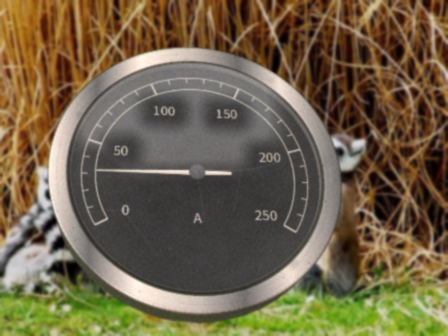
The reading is 30 A
